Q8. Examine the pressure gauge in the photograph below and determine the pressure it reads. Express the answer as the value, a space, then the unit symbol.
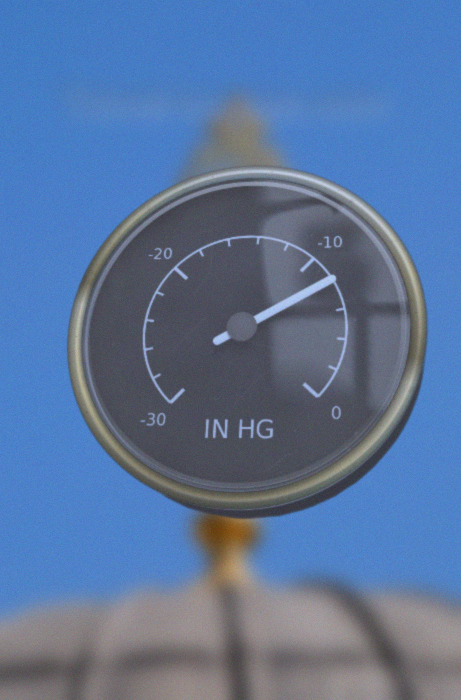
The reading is -8 inHg
